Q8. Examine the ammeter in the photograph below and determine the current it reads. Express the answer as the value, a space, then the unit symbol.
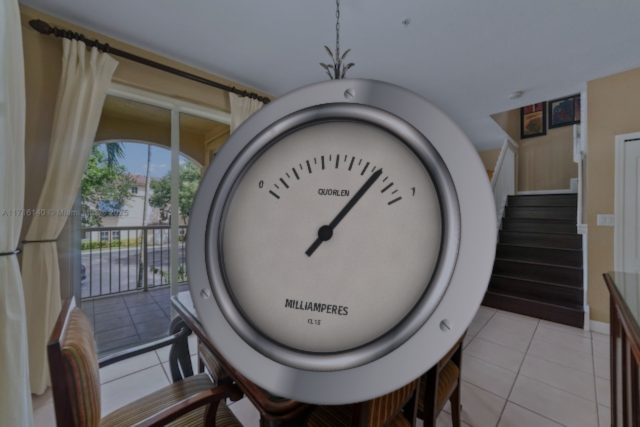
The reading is 0.8 mA
